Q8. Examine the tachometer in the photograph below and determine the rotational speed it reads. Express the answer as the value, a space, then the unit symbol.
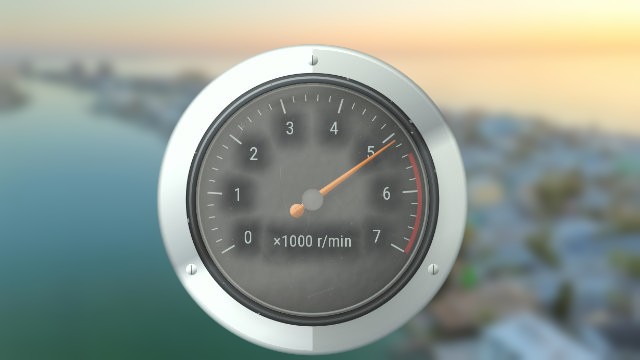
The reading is 5100 rpm
